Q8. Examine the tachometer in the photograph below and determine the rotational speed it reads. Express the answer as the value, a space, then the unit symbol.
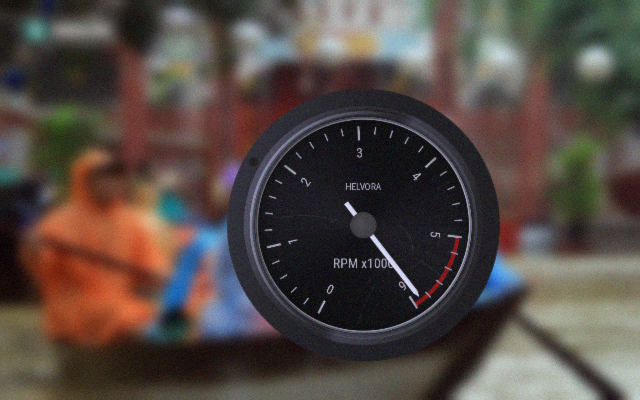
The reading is 5900 rpm
